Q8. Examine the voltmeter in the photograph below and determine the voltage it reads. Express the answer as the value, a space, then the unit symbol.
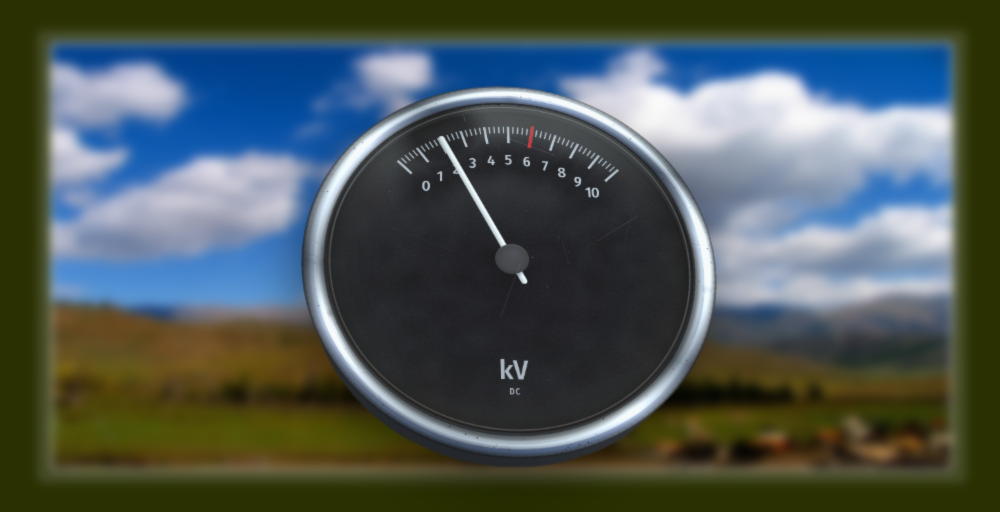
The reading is 2 kV
